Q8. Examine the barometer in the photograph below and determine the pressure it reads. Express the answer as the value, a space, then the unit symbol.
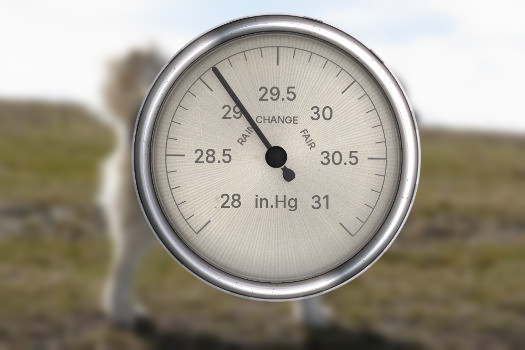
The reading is 29.1 inHg
